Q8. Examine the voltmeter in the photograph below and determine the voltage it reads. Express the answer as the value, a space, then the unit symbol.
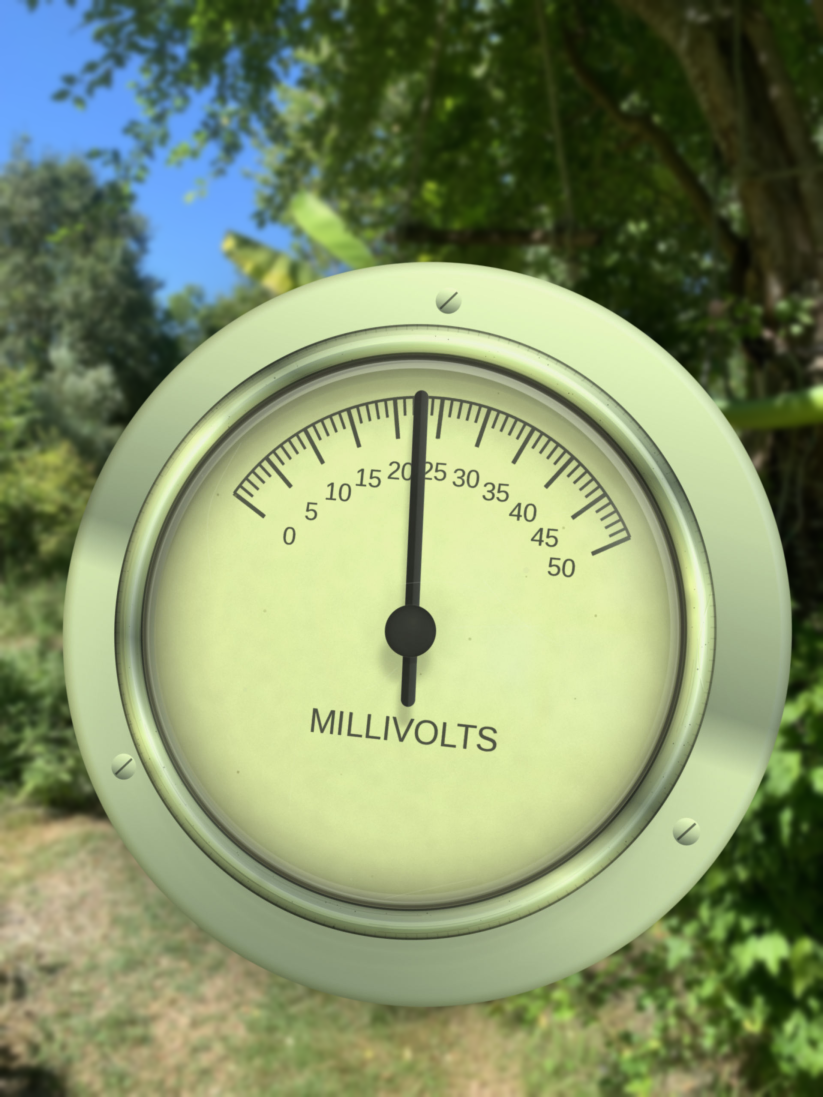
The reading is 23 mV
